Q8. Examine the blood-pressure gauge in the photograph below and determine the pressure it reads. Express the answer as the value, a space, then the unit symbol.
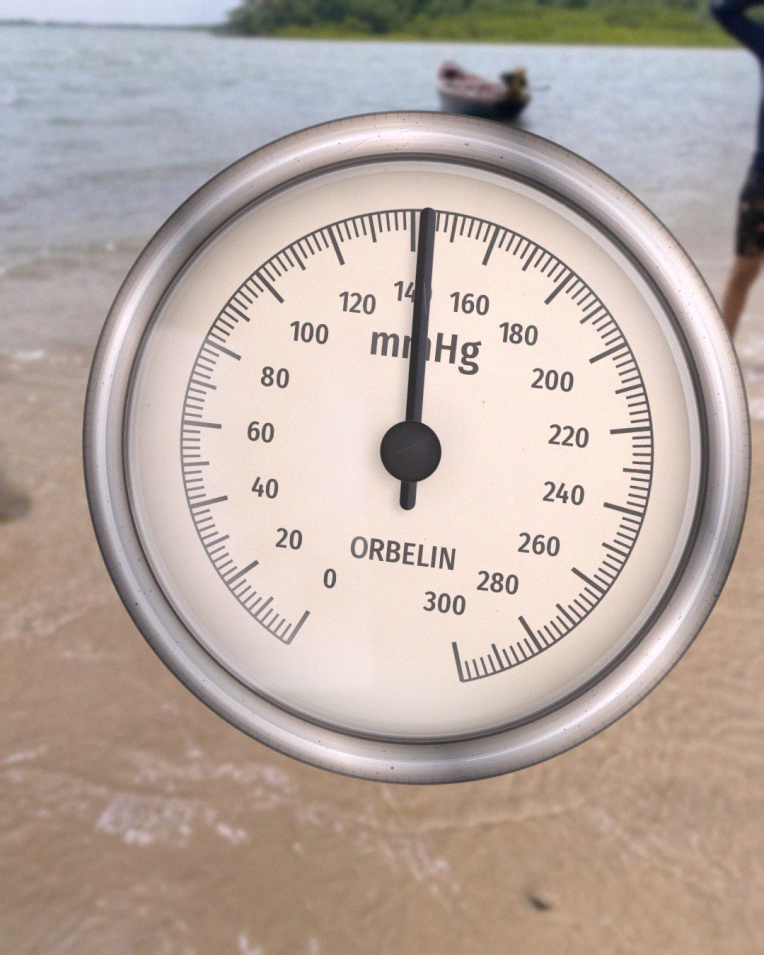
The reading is 144 mmHg
